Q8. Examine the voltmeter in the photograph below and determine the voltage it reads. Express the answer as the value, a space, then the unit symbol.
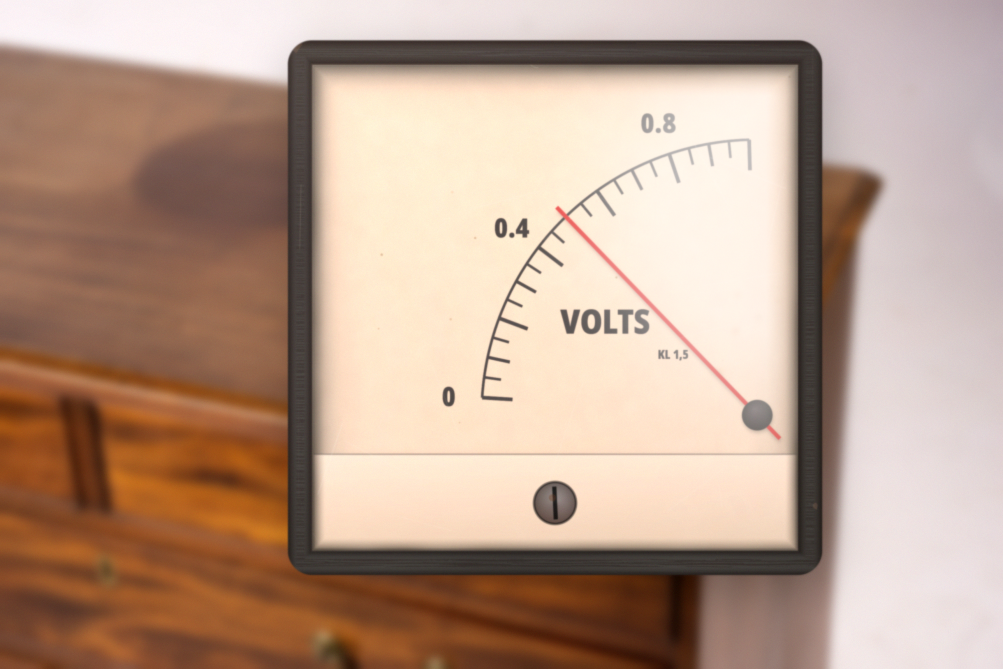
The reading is 0.5 V
